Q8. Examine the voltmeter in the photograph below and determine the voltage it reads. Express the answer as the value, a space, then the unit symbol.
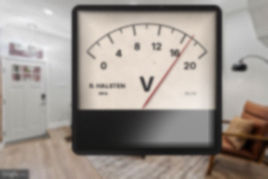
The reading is 17 V
